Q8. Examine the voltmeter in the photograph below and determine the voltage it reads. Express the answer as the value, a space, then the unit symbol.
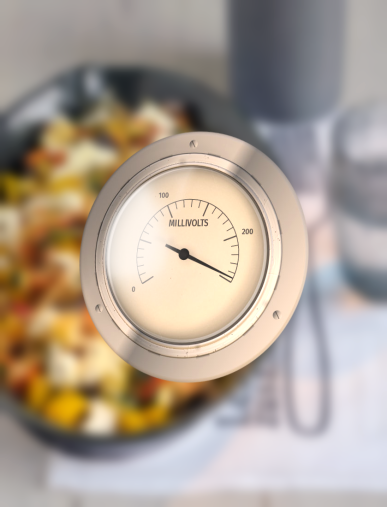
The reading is 245 mV
